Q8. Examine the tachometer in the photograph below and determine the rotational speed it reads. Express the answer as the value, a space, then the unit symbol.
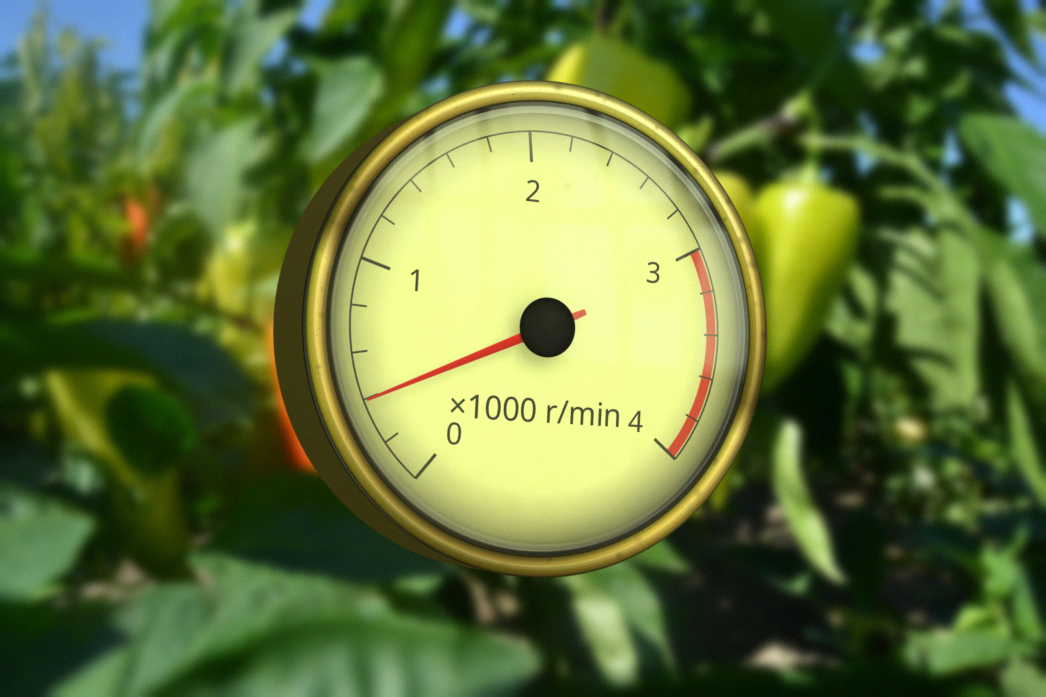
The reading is 400 rpm
